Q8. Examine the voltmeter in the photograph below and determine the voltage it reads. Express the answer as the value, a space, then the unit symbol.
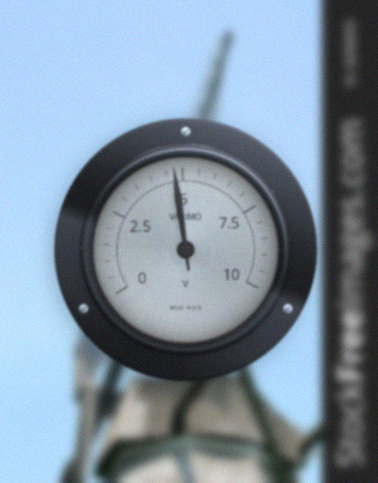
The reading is 4.75 V
